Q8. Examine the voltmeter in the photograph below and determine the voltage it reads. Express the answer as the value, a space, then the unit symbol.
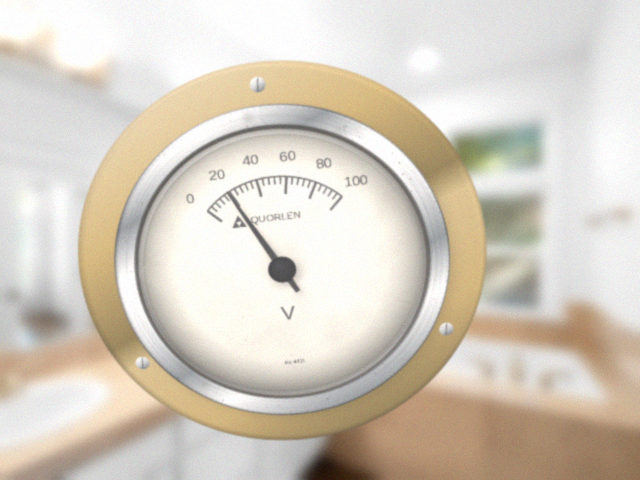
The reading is 20 V
